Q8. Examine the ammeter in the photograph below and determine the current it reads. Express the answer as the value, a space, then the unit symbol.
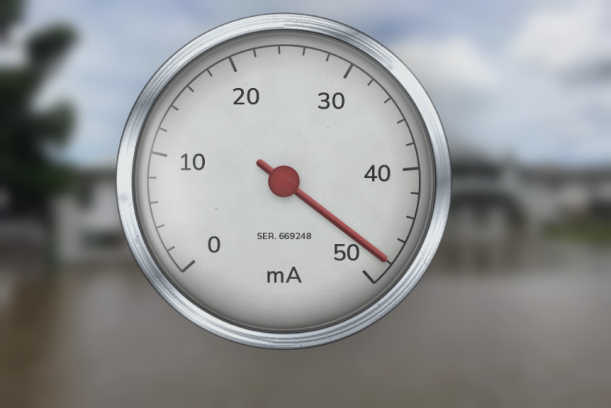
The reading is 48 mA
